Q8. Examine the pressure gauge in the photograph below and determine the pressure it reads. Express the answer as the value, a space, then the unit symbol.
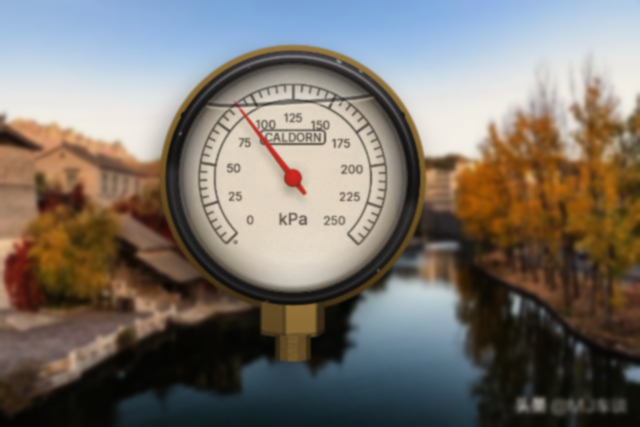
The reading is 90 kPa
